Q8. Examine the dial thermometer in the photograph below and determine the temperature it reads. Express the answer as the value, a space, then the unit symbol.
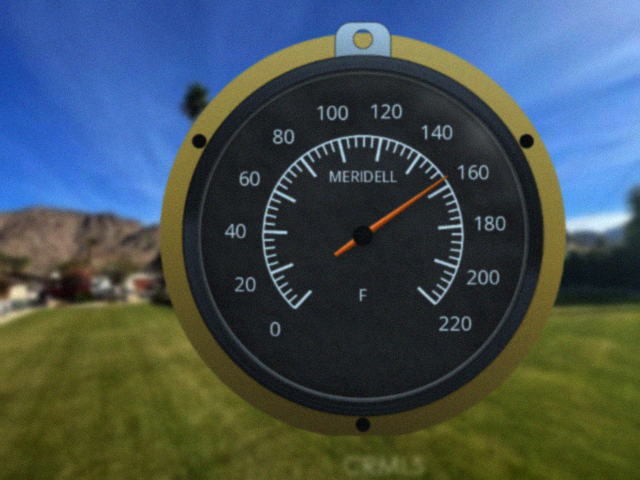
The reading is 156 °F
